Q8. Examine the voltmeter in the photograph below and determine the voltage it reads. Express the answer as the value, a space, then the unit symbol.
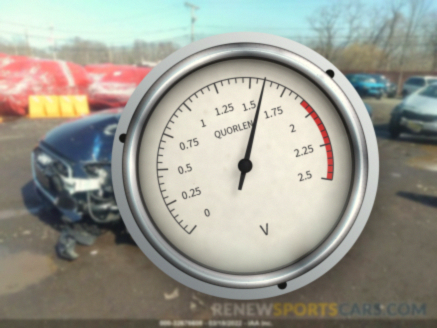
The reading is 1.6 V
